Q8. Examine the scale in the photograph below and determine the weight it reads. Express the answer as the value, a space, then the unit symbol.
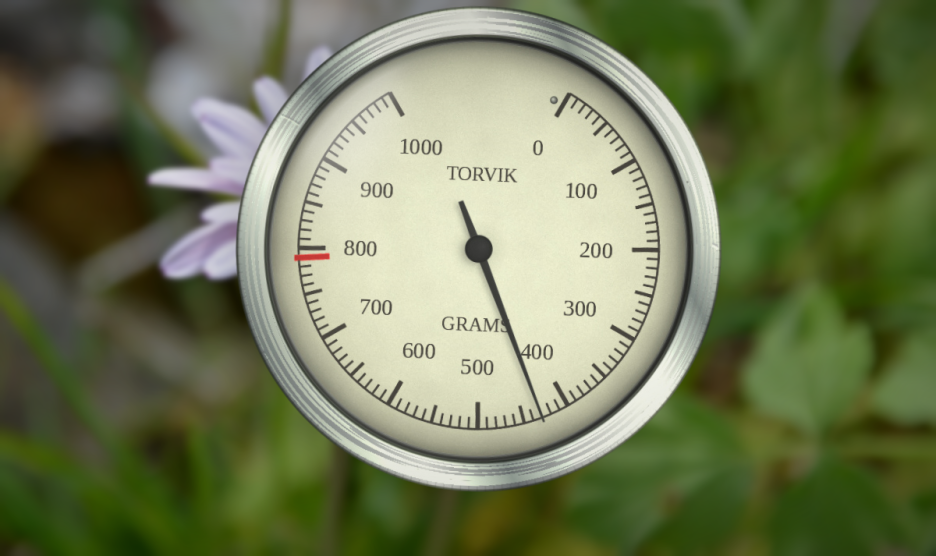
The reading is 430 g
